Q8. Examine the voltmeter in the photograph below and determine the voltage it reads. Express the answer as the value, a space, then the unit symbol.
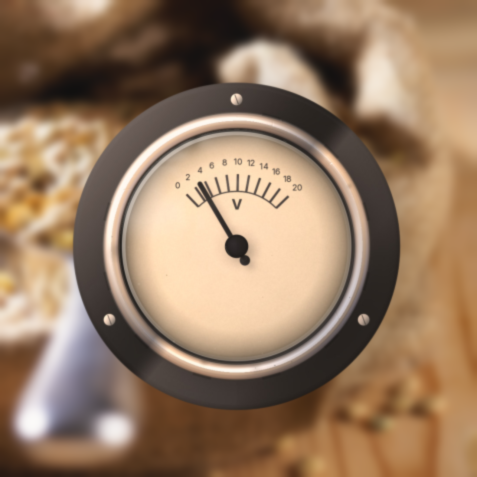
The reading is 3 V
